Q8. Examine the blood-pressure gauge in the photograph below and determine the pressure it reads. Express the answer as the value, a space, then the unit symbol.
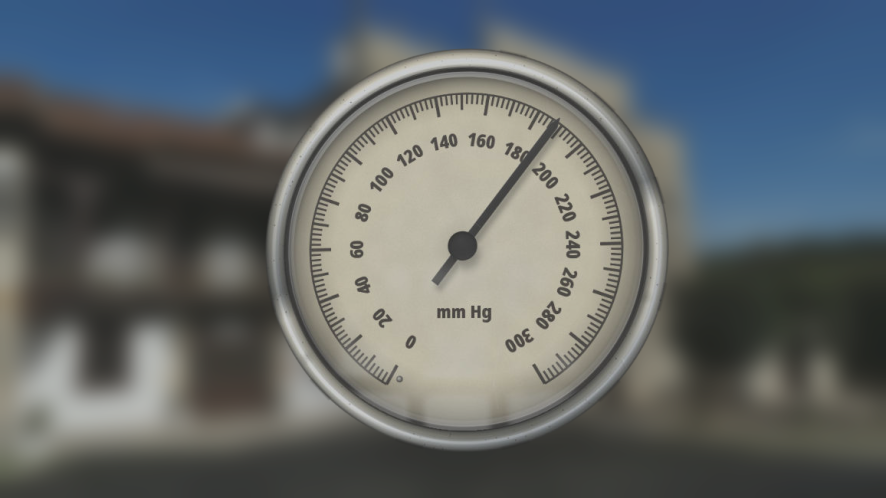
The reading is 188 mmHg
